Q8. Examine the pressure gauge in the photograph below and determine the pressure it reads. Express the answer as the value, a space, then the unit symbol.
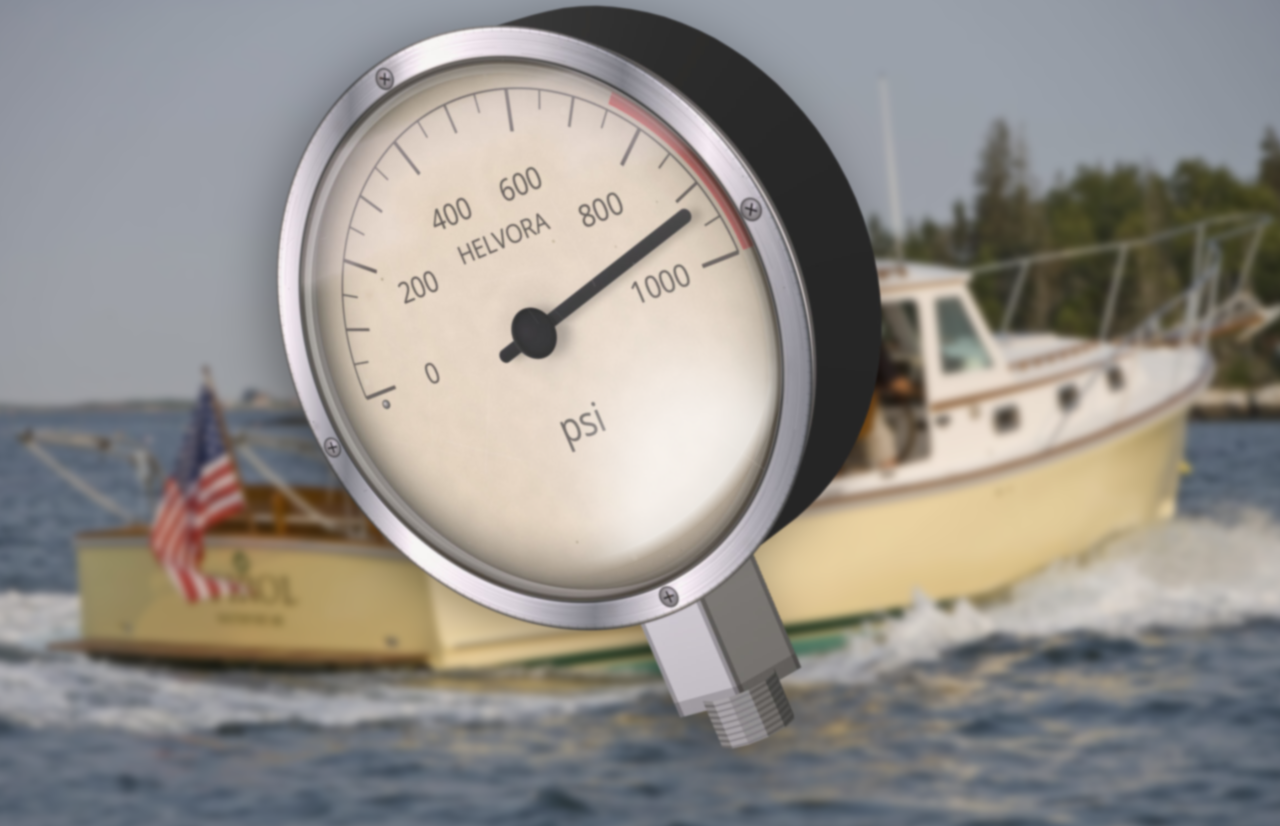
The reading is 925 psi
